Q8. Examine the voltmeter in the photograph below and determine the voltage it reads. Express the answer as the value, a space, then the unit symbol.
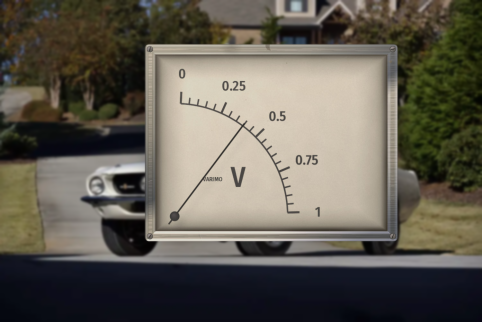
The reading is 0.4 V
